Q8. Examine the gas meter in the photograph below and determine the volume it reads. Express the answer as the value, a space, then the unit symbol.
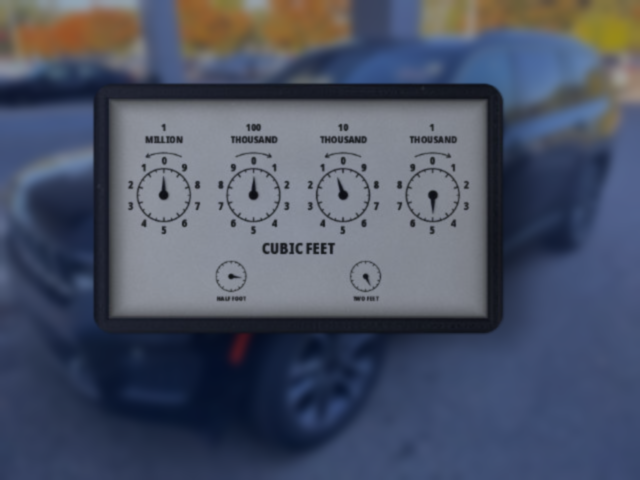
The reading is 500 ft³
